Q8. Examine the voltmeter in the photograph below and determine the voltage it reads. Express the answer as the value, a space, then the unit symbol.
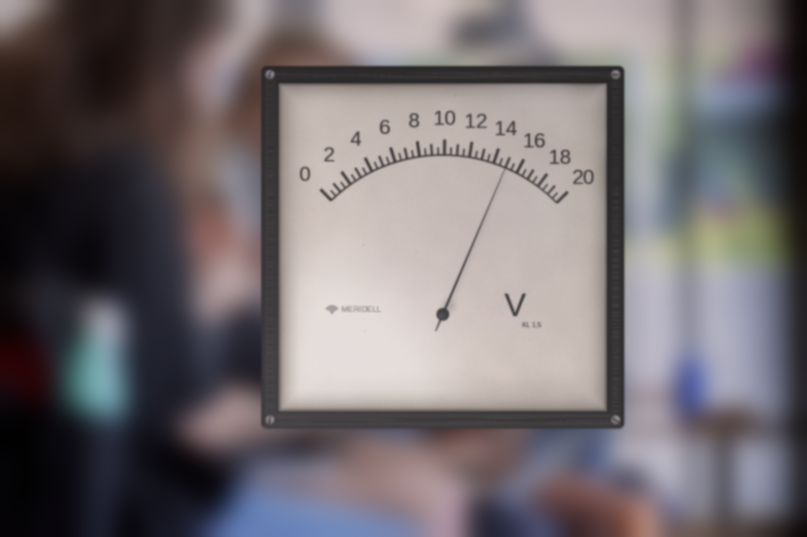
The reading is 15 V
